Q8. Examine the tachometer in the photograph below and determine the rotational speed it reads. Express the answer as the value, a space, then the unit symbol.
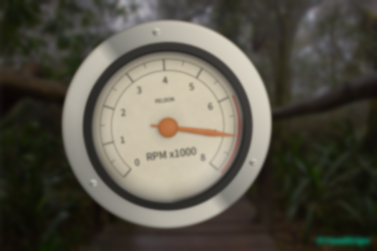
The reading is 7000 rpm
